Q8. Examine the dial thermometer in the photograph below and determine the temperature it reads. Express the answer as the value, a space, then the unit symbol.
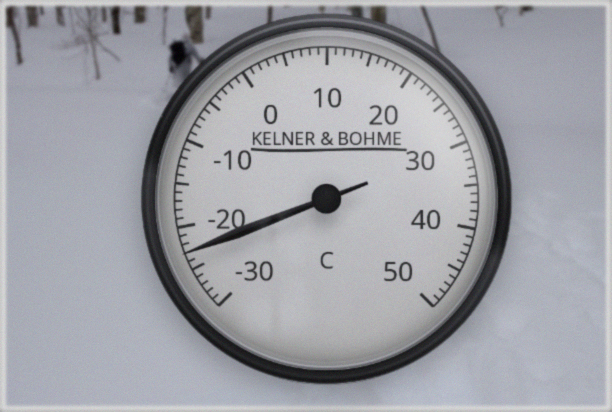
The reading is -23 °C
